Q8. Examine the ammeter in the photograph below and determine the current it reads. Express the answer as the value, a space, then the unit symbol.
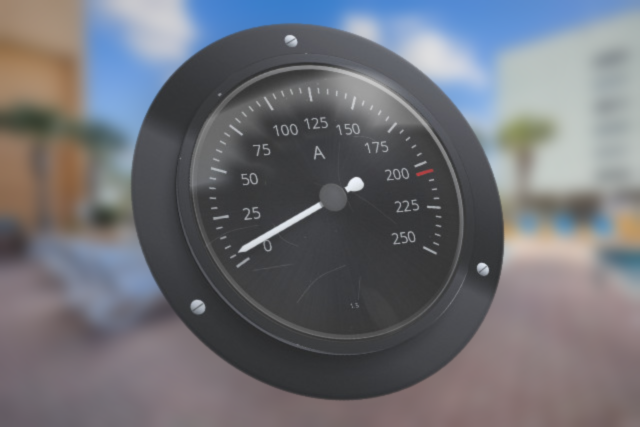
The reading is 5 A
